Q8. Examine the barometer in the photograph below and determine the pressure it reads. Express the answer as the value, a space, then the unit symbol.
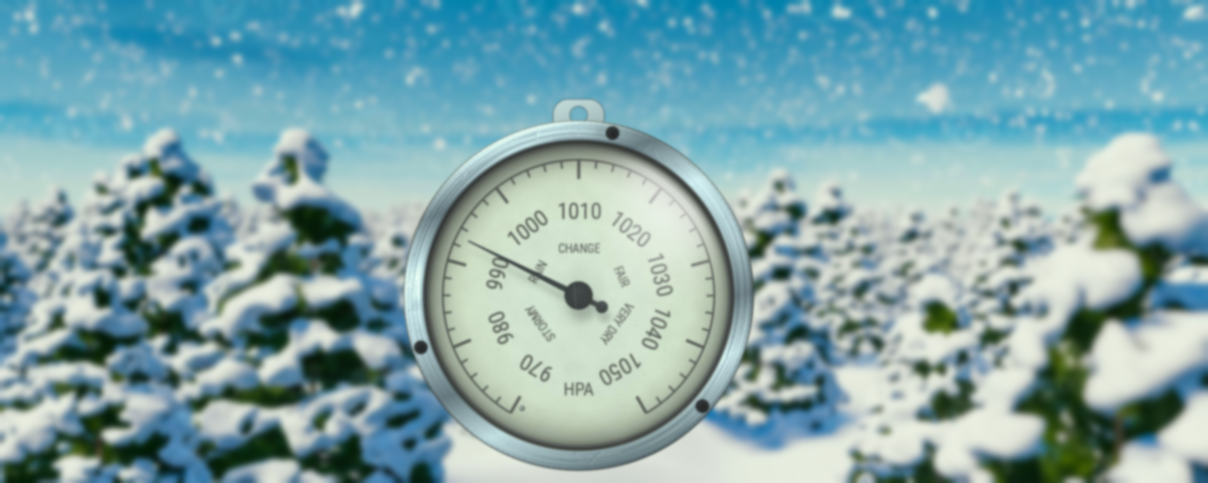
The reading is 993 hPa
